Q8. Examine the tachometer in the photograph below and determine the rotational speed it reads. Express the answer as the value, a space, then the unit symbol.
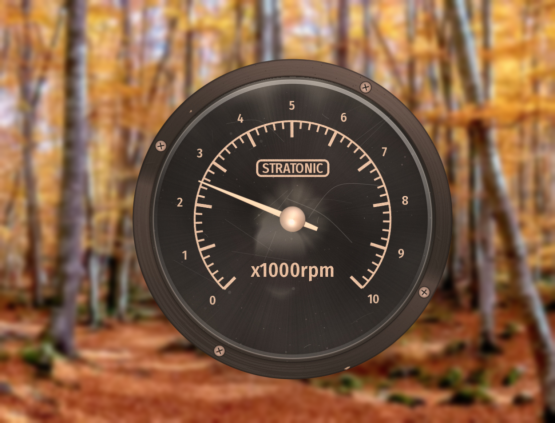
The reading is 2500 rpm
